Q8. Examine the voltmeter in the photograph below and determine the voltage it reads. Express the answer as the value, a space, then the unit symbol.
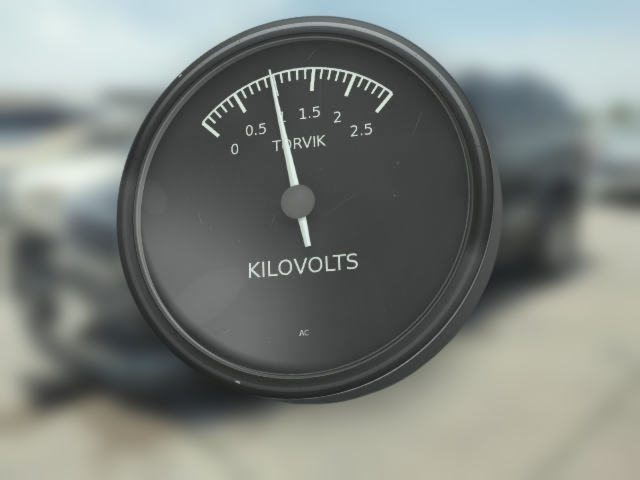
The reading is 1 kV
